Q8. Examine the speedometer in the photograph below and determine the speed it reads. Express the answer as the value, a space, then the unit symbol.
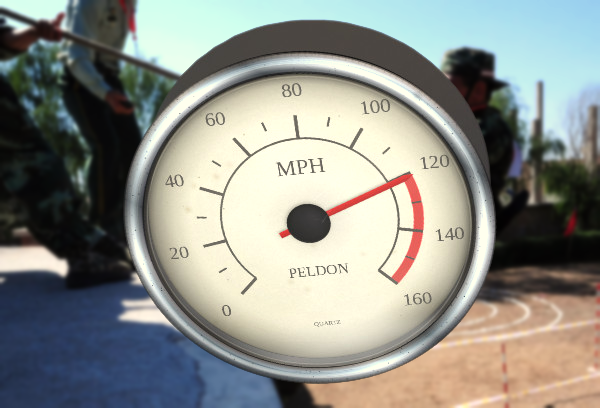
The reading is 120 mph
